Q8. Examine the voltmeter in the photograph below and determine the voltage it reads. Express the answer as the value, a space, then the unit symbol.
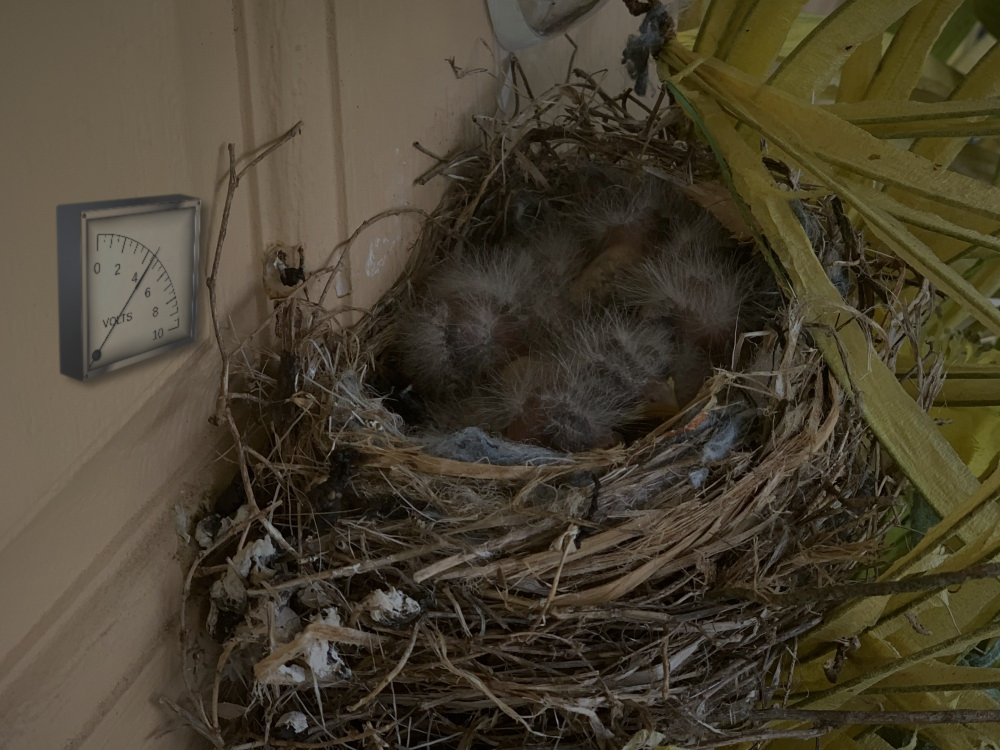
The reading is 4.5 V
